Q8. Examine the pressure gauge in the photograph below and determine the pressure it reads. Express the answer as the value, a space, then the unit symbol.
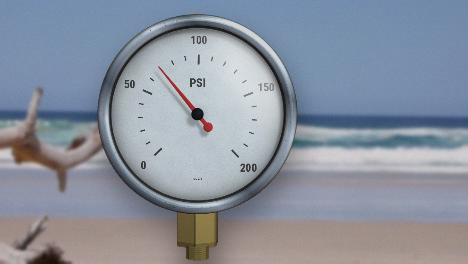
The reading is 70 psi
